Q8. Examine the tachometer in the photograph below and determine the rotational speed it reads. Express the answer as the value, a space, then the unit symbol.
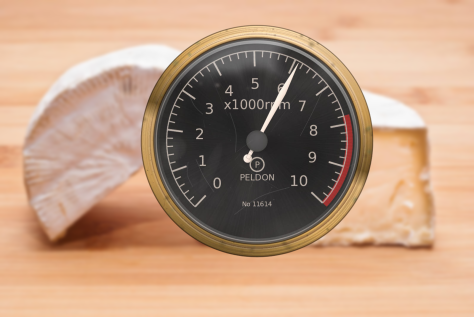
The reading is 6100 rpm
